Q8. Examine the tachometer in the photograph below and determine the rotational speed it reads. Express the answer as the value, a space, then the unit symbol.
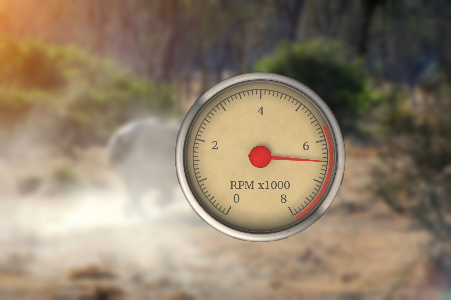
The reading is 6500 rpm
